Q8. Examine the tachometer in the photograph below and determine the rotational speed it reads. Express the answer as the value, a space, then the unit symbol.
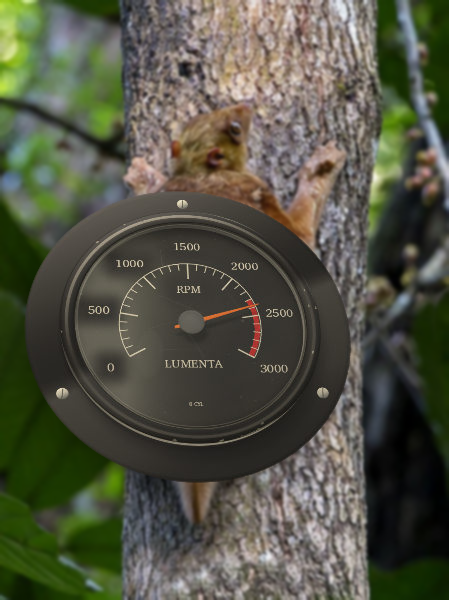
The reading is 2400 rpm
